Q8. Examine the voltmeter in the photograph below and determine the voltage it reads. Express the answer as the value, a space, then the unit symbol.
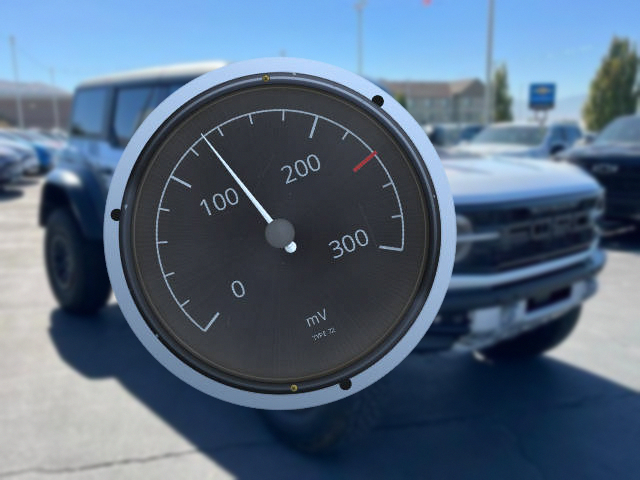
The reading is 130 mV
